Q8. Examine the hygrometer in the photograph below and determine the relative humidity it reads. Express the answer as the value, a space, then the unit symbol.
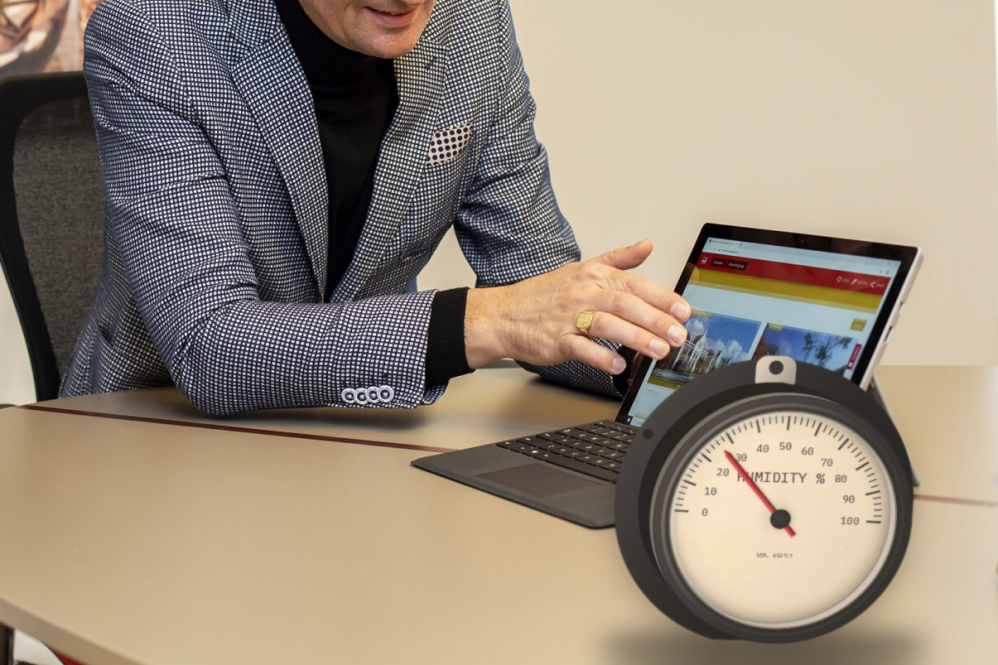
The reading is 26 %
